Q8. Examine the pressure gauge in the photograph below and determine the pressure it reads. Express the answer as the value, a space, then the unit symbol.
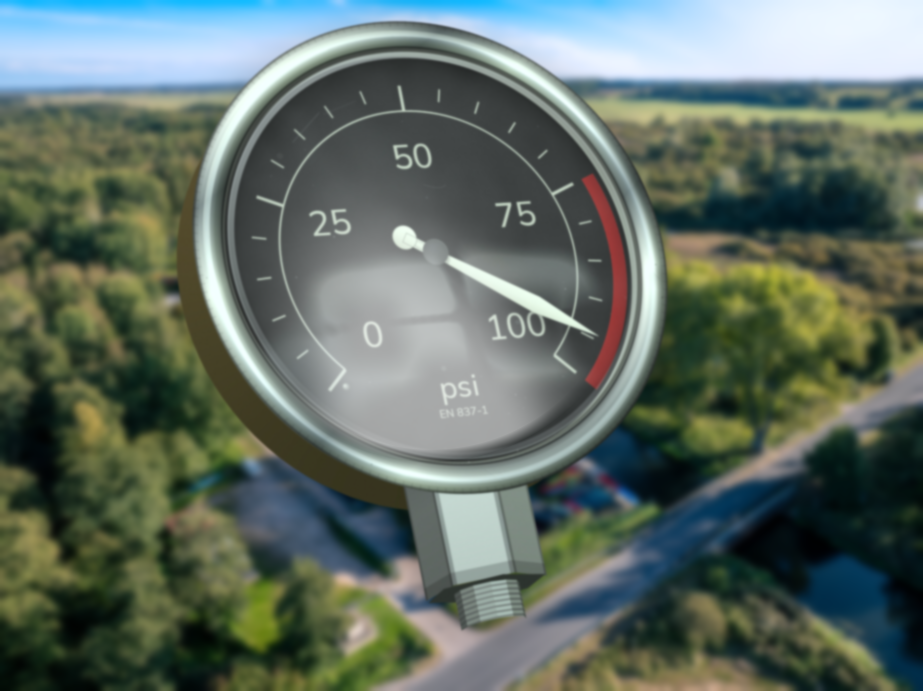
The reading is 95 psi
